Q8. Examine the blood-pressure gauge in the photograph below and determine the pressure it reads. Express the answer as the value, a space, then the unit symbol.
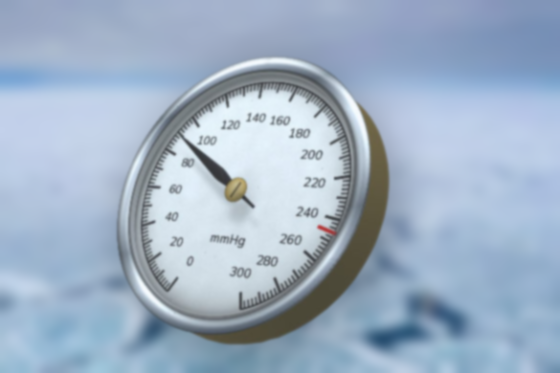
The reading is 90 mmHg
